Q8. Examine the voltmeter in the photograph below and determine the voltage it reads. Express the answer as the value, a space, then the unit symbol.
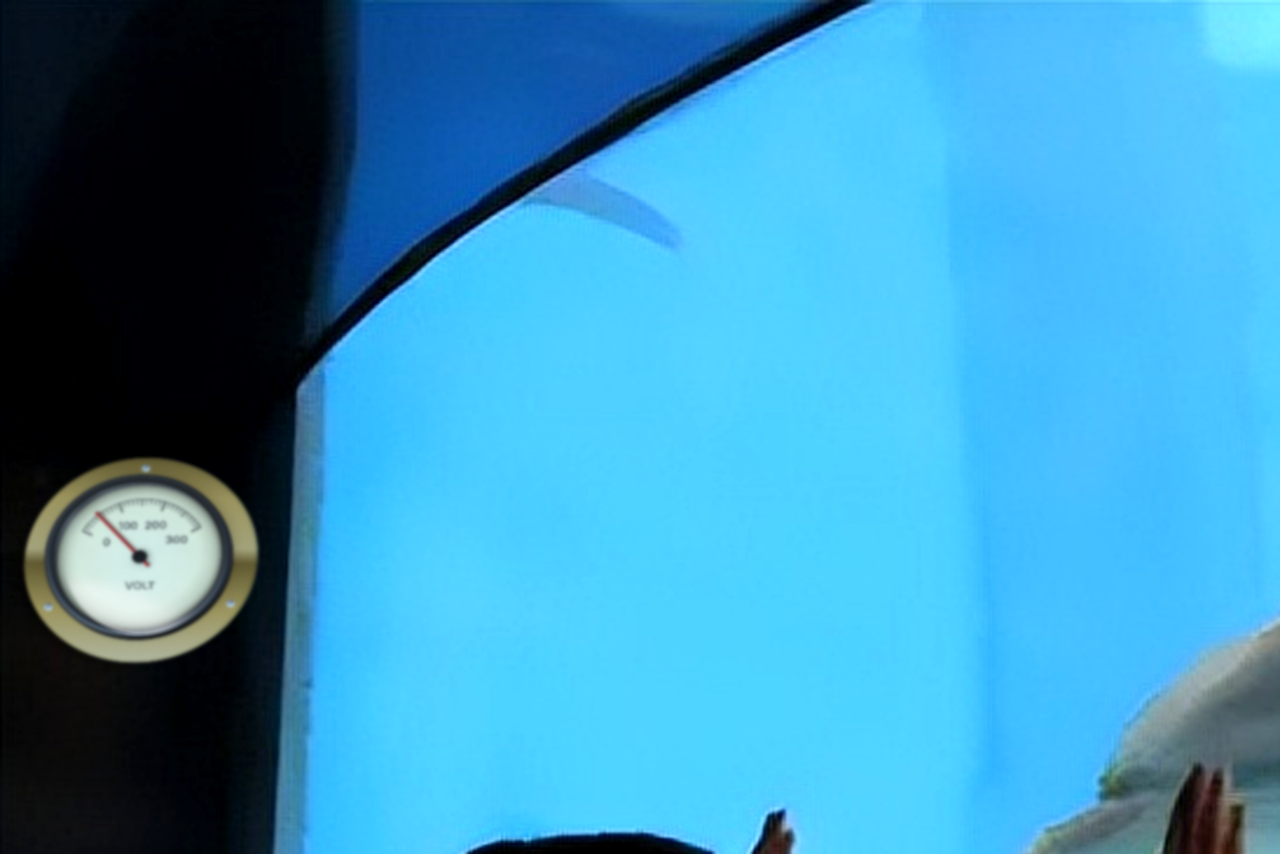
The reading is 50 V
